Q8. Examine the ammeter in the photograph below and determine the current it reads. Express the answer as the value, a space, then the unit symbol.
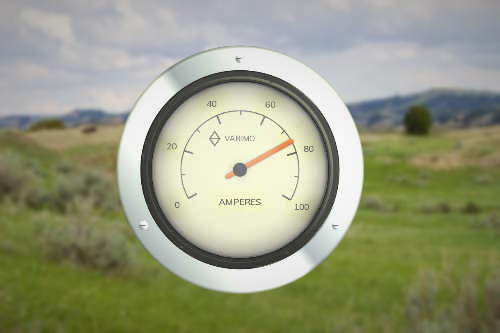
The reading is 75 A
